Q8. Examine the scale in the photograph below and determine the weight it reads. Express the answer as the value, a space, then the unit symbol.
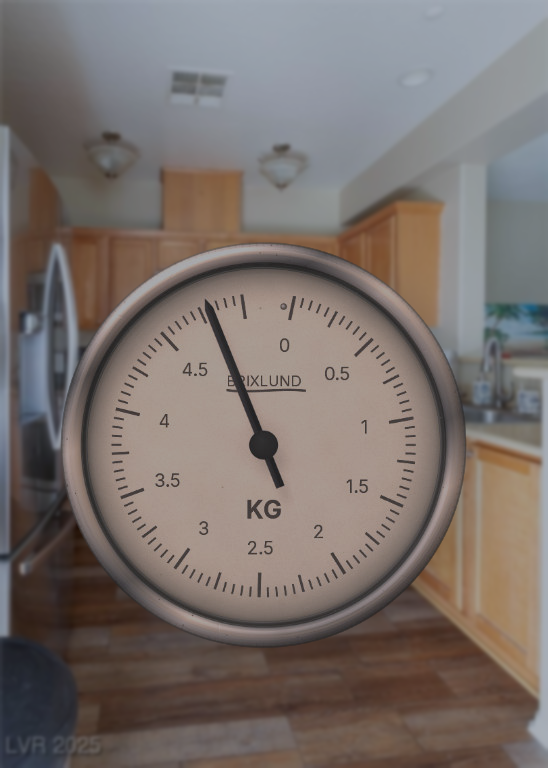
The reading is 4.8 kg
